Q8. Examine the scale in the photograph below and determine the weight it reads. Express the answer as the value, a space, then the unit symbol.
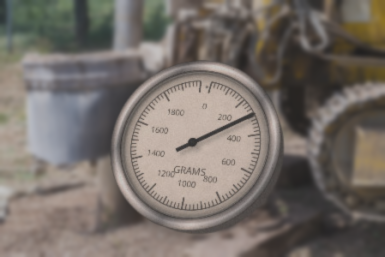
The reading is 300 g
